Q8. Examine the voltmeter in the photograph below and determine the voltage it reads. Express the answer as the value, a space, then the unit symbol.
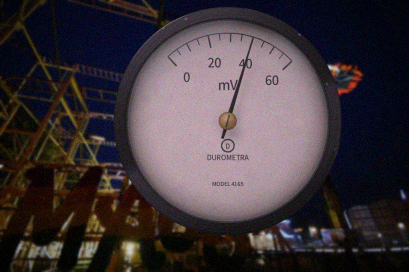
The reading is 40 mV
